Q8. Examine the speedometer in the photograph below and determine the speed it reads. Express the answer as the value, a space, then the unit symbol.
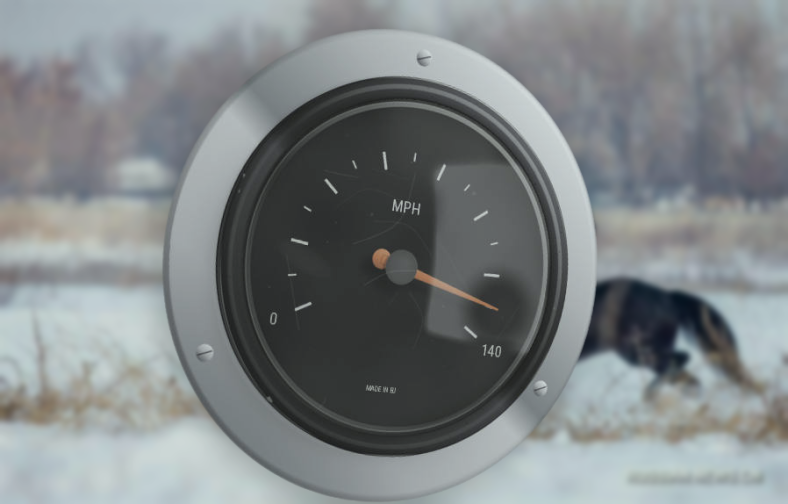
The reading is 130 mph
